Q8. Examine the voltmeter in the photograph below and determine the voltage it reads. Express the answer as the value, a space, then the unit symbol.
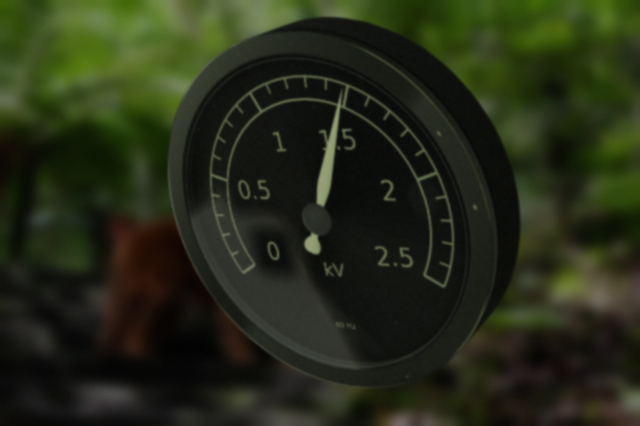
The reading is 1.5 kV
